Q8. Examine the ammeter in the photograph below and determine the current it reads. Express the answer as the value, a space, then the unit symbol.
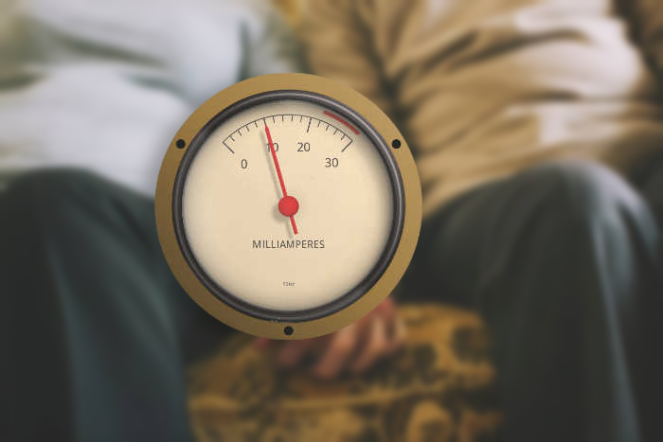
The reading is 10 mA
